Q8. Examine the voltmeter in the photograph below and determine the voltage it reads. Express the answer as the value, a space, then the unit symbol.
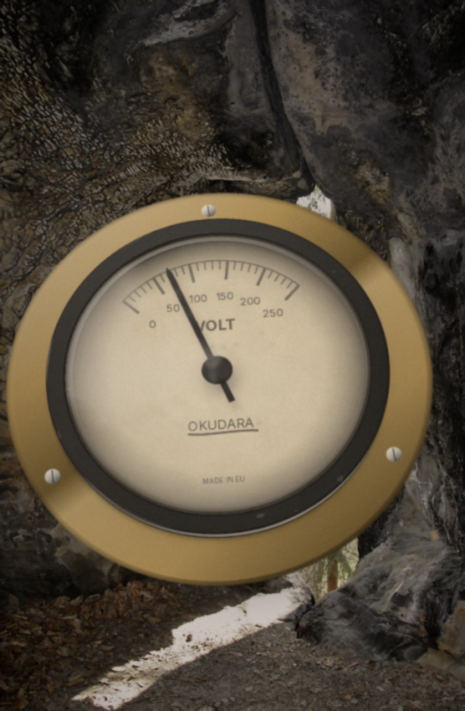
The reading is 70 V
